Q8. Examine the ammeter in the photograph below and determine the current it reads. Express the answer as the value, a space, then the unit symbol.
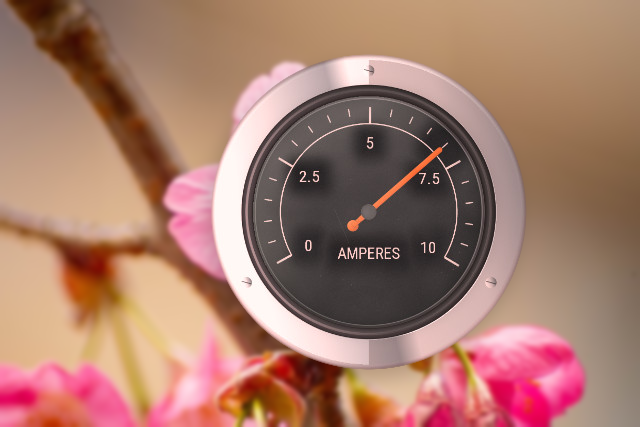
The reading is 7 A
